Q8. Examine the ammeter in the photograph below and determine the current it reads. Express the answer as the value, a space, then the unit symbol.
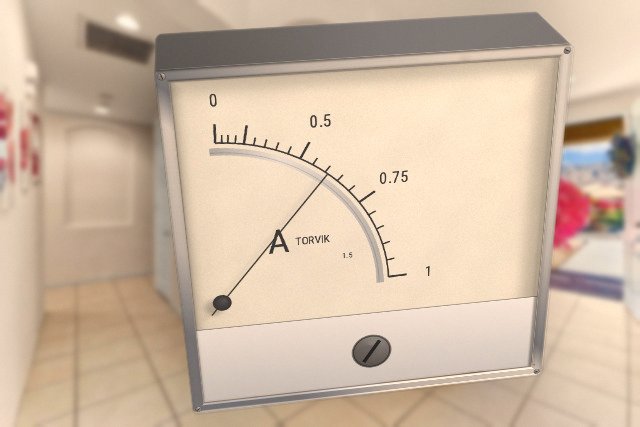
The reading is 0.6 A
